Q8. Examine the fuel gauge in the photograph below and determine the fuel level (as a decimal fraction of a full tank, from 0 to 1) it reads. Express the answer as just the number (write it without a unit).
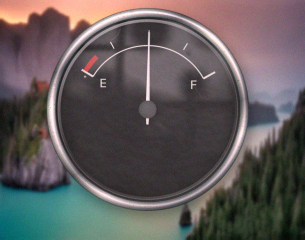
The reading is 0.5
